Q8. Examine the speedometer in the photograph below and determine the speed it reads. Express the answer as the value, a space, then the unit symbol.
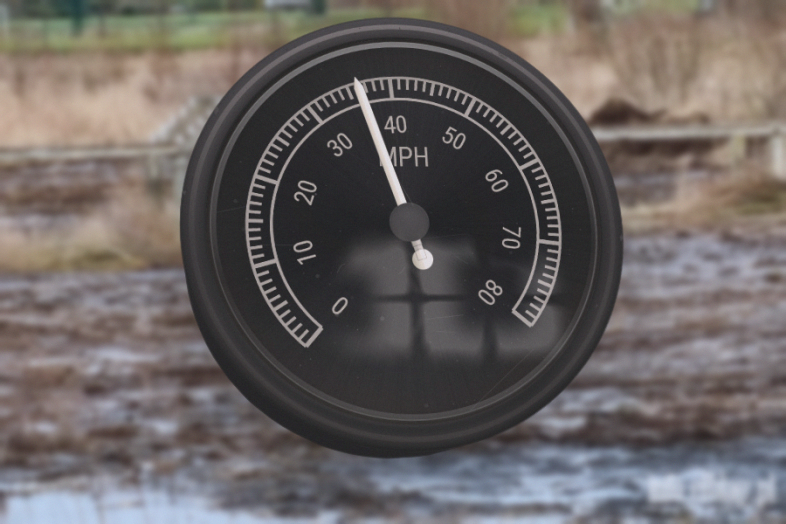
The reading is 36 mph
